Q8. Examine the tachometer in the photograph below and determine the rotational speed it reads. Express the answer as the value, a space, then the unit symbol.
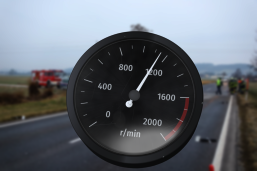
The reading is 1150 rpm
